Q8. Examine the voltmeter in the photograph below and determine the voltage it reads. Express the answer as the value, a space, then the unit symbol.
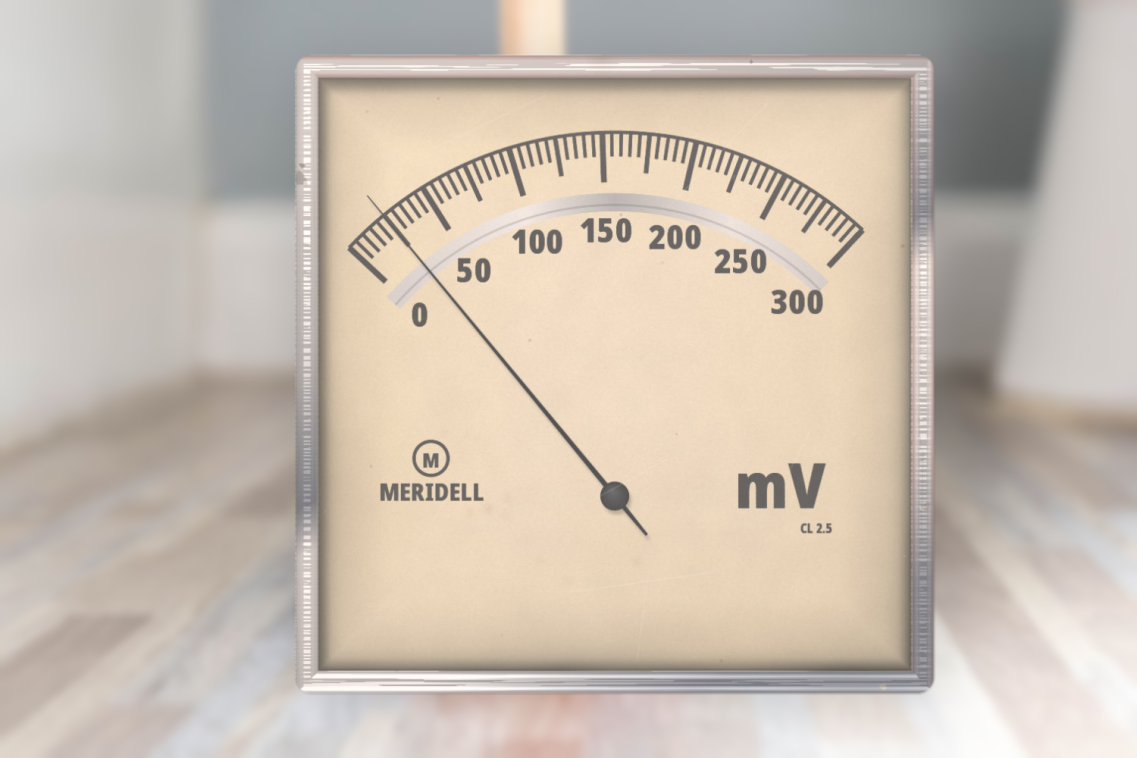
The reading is 25 mV
